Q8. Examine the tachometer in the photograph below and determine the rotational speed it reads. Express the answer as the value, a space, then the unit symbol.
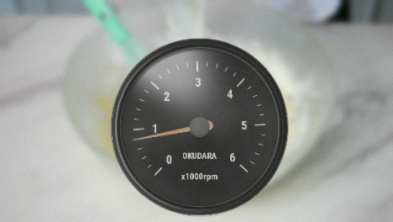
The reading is 800 rpm
